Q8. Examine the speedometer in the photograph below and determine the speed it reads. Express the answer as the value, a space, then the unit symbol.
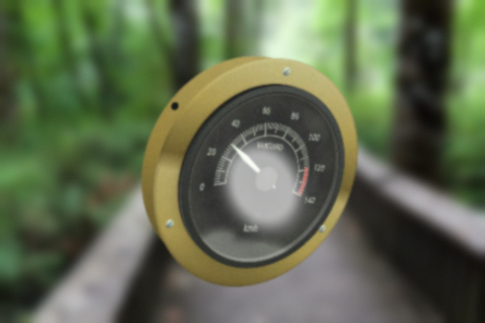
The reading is 30 km/h
